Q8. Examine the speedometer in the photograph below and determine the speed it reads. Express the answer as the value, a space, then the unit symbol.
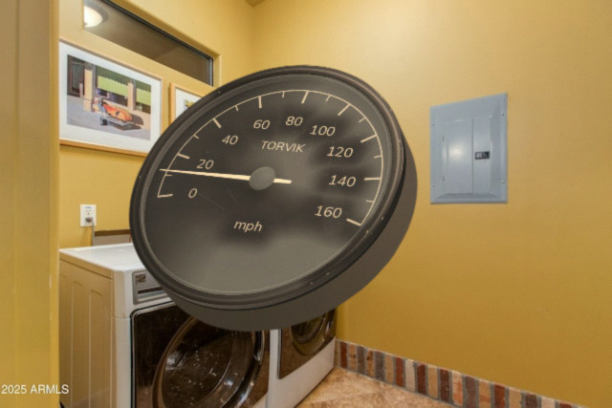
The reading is 10 mph
